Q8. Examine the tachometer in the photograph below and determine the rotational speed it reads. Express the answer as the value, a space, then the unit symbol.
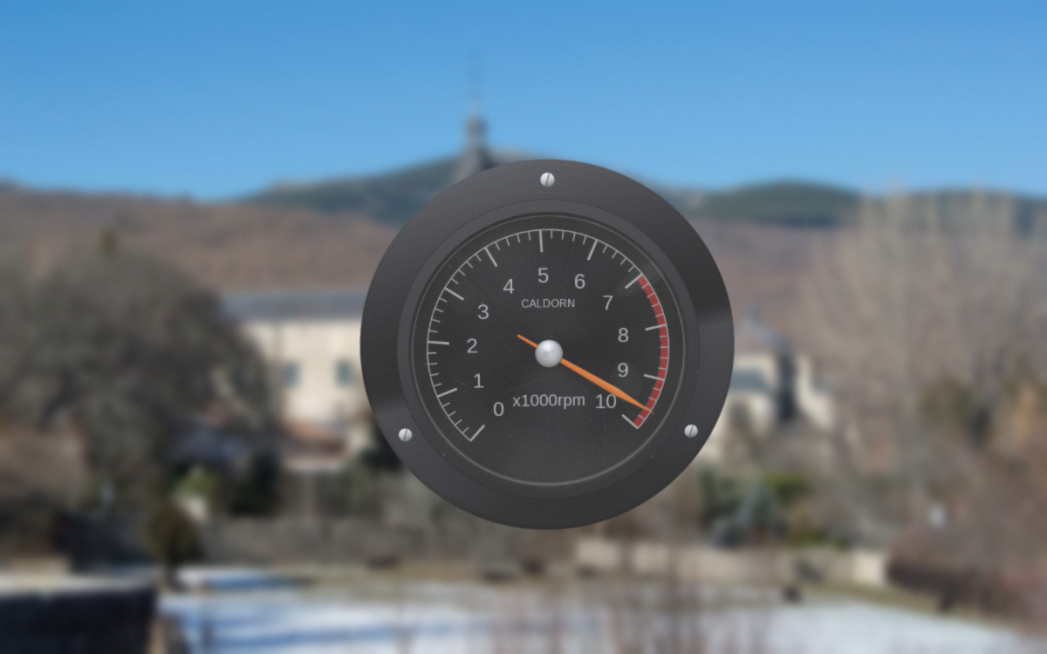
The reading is 9600 rpm
